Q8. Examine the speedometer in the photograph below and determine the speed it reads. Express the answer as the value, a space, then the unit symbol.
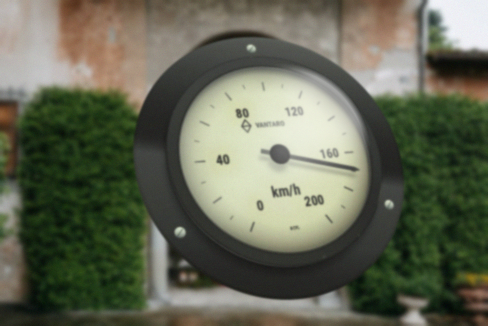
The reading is 170 km/h
